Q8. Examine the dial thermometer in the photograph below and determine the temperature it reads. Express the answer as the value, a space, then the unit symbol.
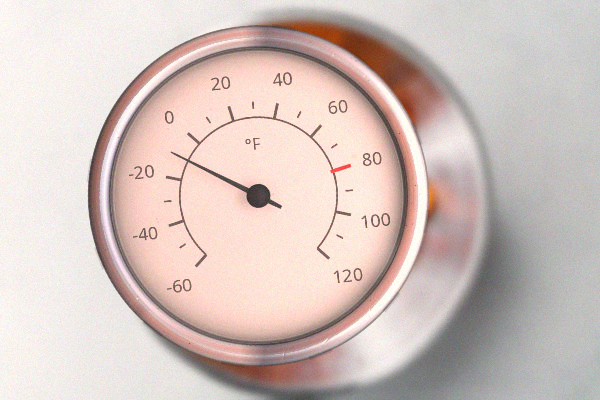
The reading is -10 °F
